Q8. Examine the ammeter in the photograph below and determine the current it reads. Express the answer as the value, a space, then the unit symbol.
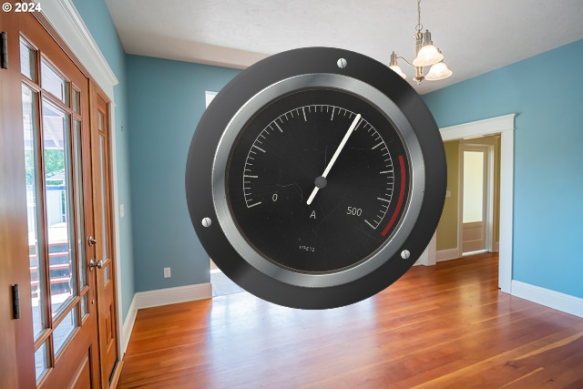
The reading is 290 A
